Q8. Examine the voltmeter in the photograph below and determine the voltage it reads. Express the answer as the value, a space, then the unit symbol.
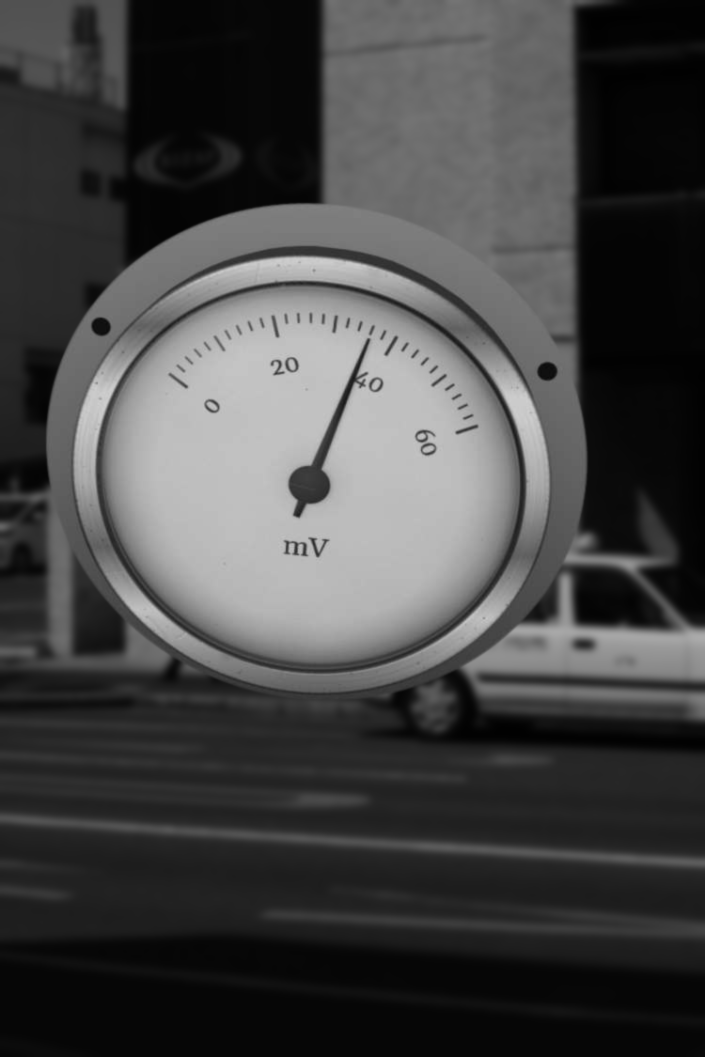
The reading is 36 mV
